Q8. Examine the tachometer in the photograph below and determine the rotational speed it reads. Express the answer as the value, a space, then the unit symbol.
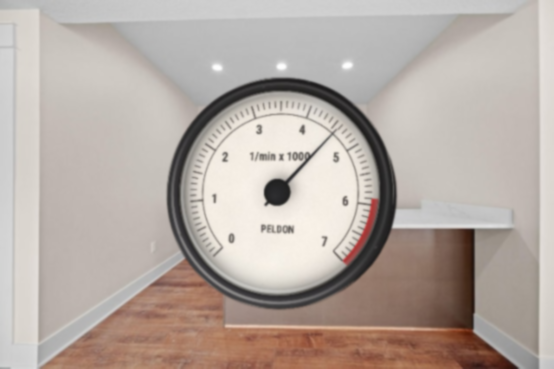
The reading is 4600 rpm
